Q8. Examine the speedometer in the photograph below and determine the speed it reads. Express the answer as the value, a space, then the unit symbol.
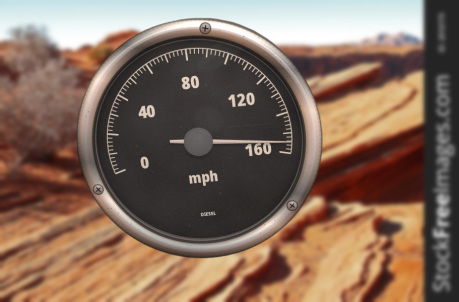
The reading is 154 mph
